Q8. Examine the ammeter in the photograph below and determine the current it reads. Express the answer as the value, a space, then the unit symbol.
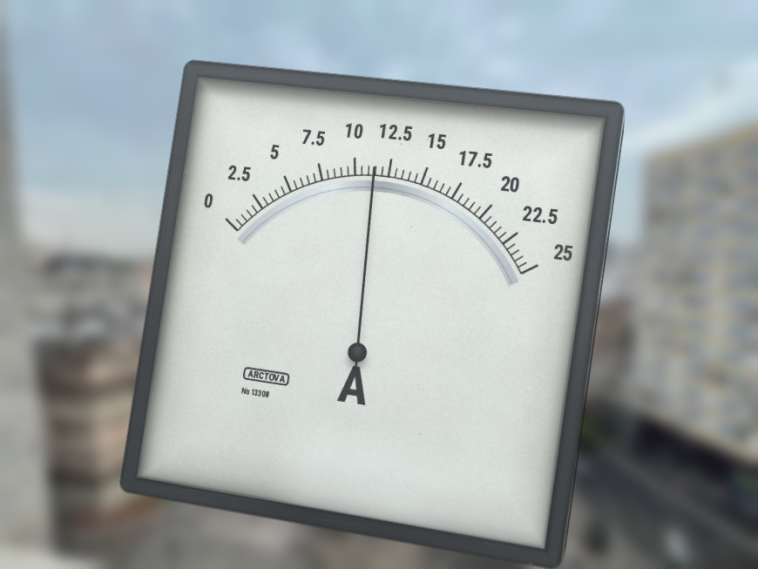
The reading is 11.5 A
